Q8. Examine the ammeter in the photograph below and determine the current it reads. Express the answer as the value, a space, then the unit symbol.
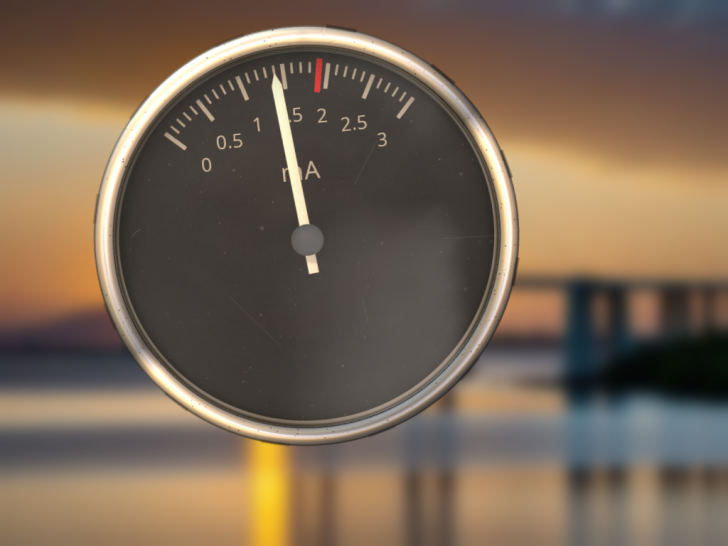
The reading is 1.4 mA
